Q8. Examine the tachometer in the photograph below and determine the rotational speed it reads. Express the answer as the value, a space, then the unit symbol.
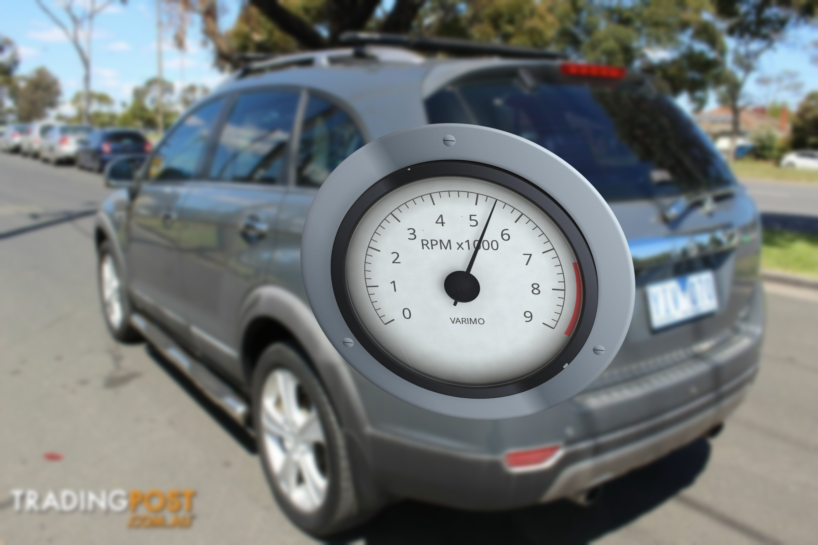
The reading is 5400 rpm
